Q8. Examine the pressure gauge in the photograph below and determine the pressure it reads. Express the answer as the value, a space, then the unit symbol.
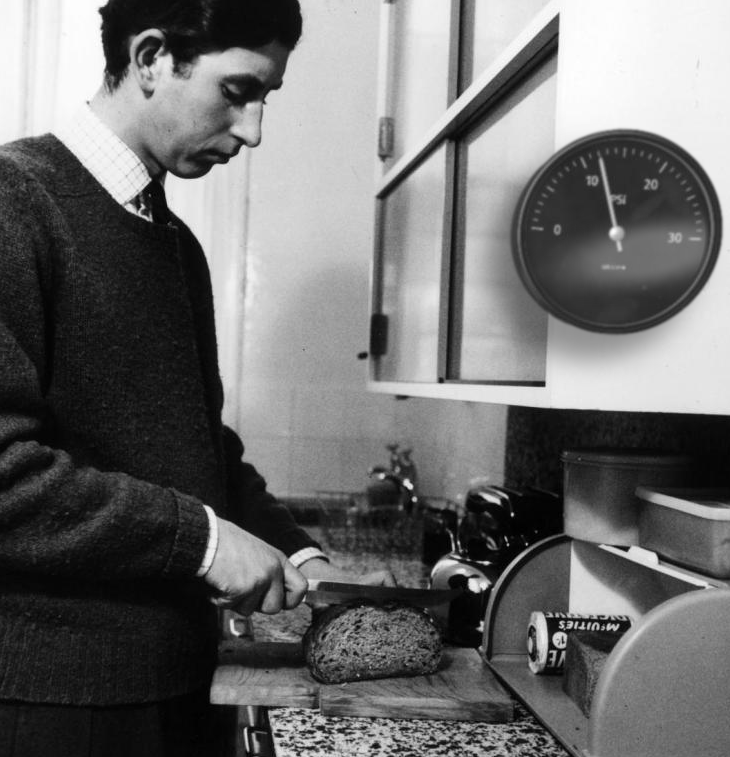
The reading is 12 psi
